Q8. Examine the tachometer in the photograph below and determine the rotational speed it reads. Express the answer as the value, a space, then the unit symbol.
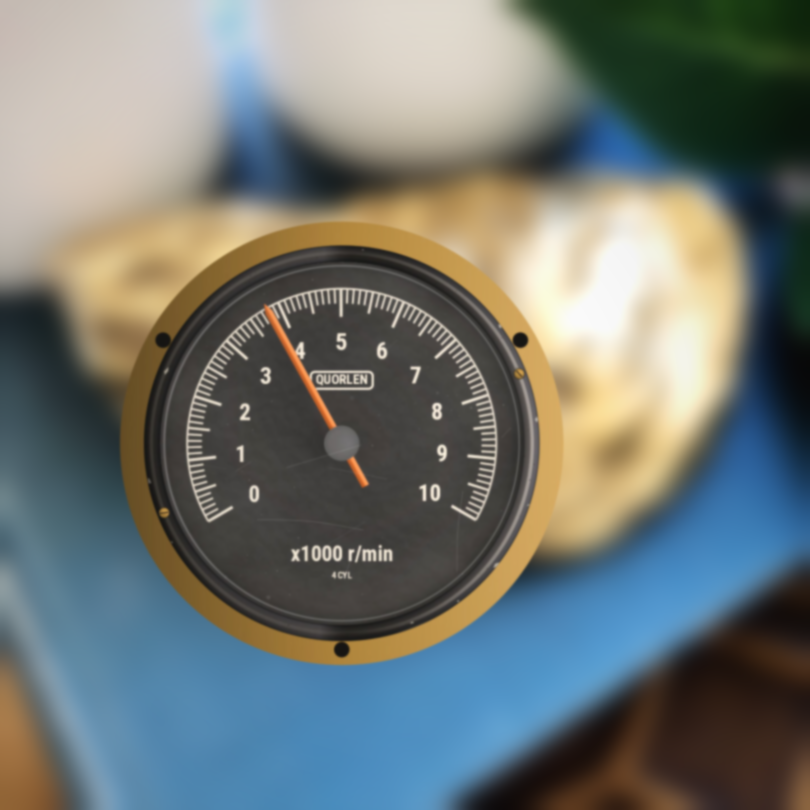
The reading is 3800 rpm
